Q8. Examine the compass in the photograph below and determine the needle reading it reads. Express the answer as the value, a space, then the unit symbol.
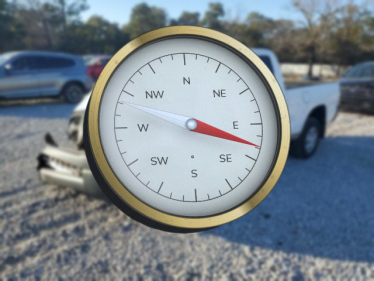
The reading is 110 °
